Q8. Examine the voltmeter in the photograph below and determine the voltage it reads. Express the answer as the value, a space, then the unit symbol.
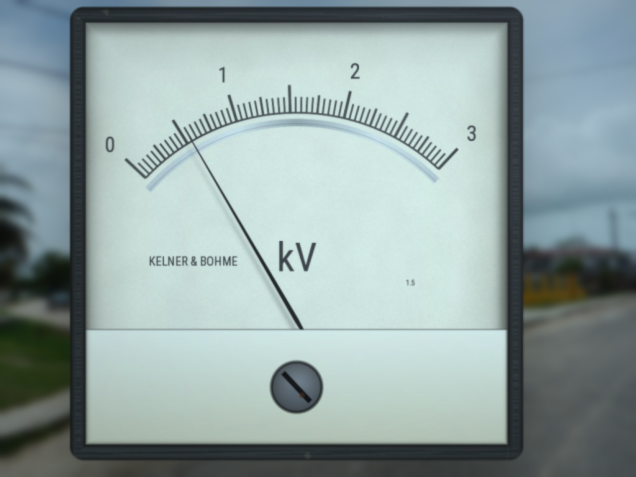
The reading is 0.55 kV
